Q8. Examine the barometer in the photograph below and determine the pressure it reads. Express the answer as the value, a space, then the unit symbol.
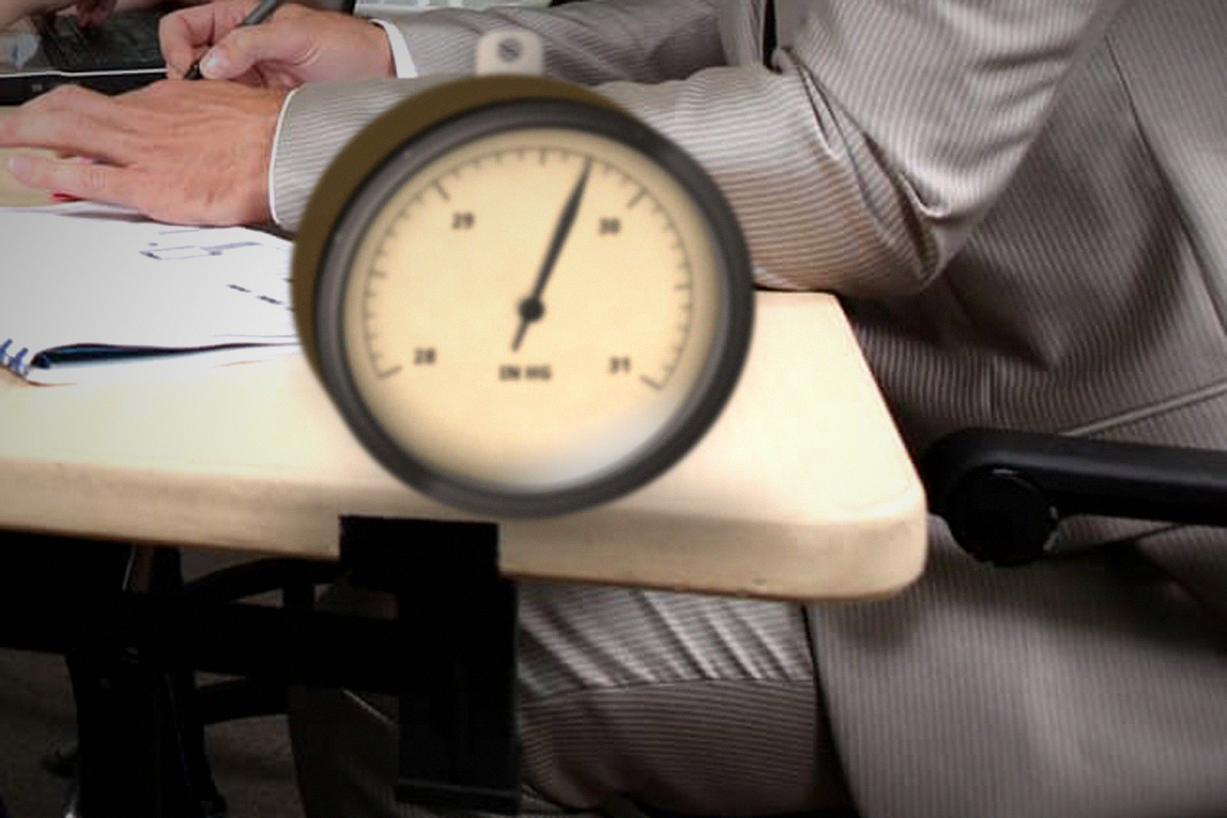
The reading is 29.7 inHg
